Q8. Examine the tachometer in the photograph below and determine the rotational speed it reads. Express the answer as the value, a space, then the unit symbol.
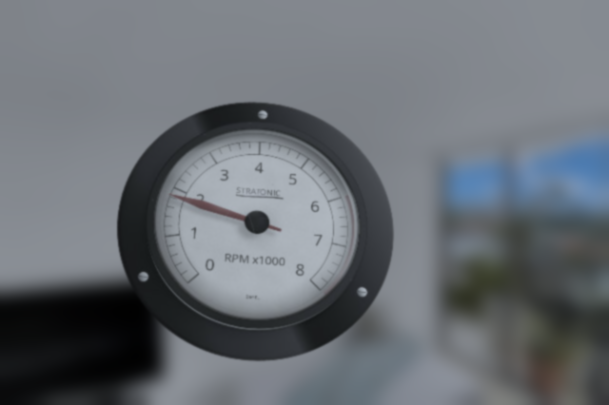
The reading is 1800 rpm
